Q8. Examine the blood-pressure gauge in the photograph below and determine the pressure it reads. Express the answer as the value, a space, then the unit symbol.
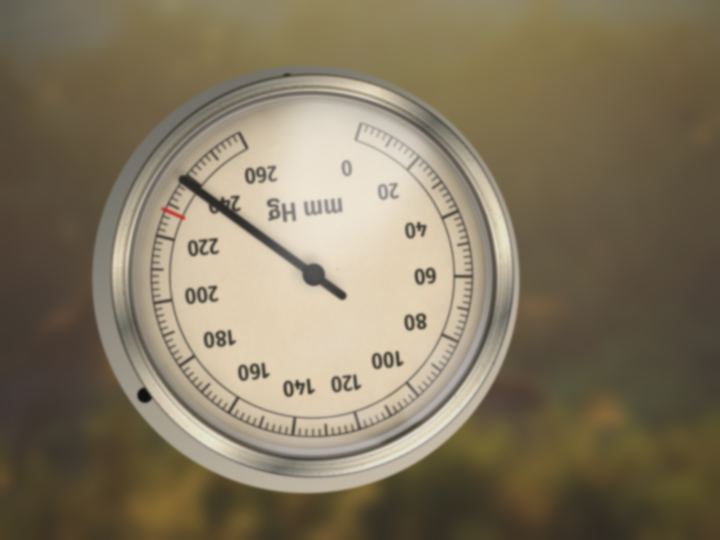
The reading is 238 mmHg
